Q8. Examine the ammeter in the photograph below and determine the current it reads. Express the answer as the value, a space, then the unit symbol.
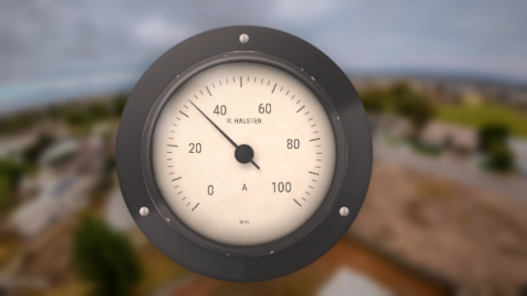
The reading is 34 A
